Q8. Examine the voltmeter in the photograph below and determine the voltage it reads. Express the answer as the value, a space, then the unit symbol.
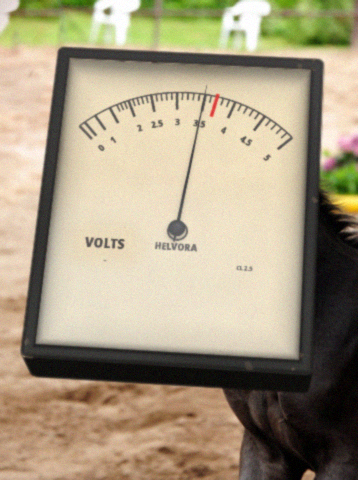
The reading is 3.5 V
